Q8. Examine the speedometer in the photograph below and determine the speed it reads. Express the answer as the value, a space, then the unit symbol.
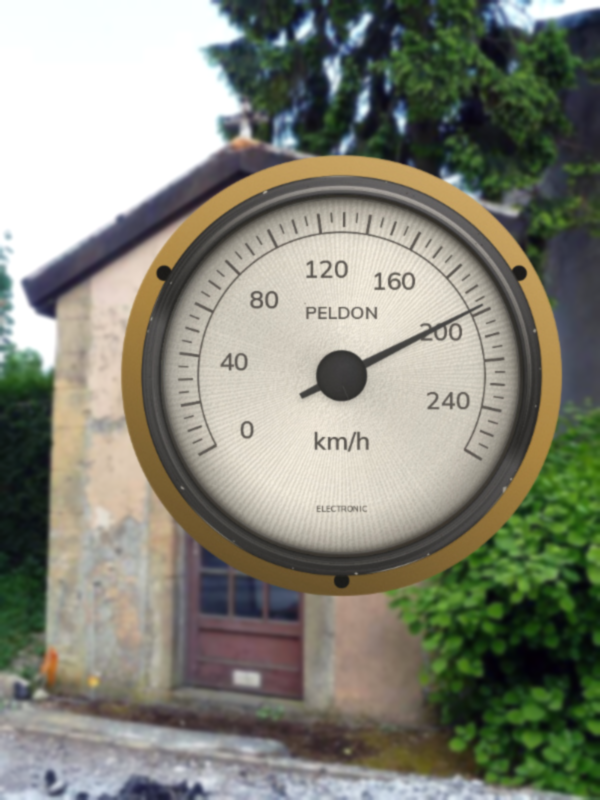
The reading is 197.5 km/h
